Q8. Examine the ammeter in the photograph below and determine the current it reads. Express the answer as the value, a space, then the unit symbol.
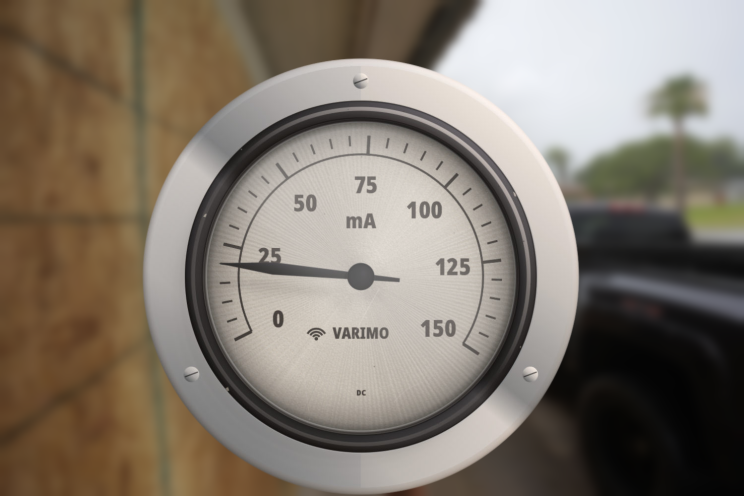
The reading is 20 mA
